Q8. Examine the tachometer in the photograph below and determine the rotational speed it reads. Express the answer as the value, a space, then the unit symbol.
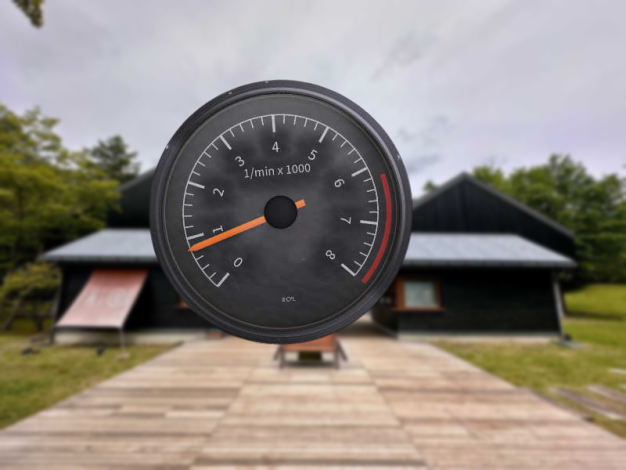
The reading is 800 rpm
